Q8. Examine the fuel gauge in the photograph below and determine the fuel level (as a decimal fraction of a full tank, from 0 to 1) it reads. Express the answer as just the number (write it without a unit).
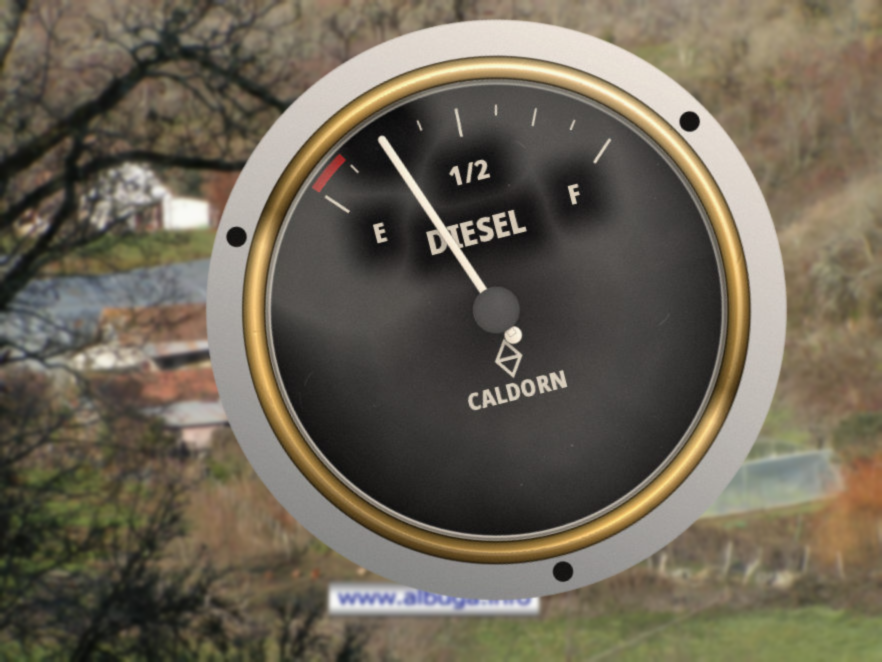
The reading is 0.25
